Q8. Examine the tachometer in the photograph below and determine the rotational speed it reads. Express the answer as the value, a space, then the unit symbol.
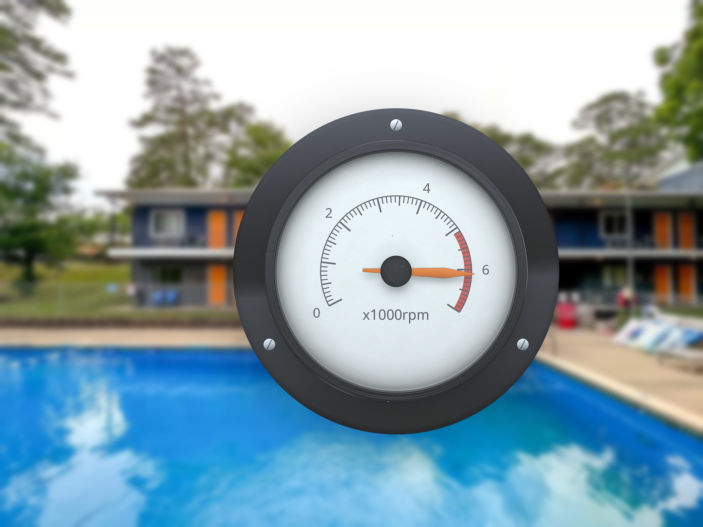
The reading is 6100 rpm
